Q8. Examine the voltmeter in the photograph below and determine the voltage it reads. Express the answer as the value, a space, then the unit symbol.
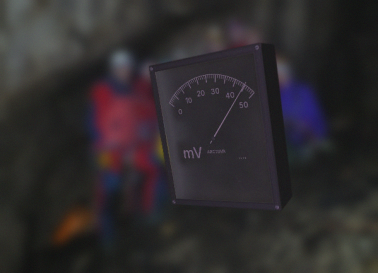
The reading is 45 mV
